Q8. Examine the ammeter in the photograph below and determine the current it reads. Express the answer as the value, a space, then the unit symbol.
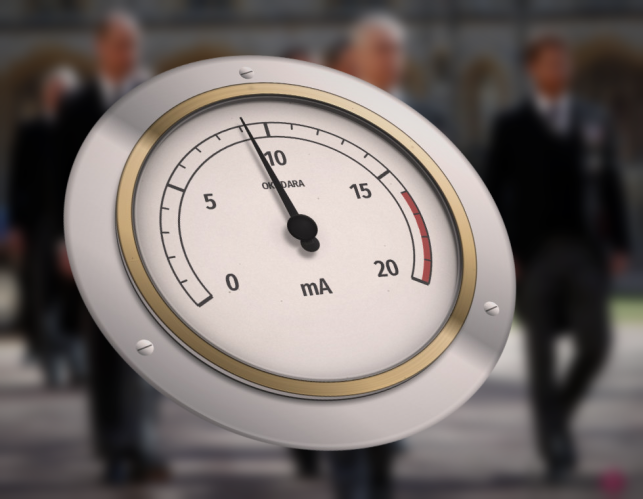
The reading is 9 mA
